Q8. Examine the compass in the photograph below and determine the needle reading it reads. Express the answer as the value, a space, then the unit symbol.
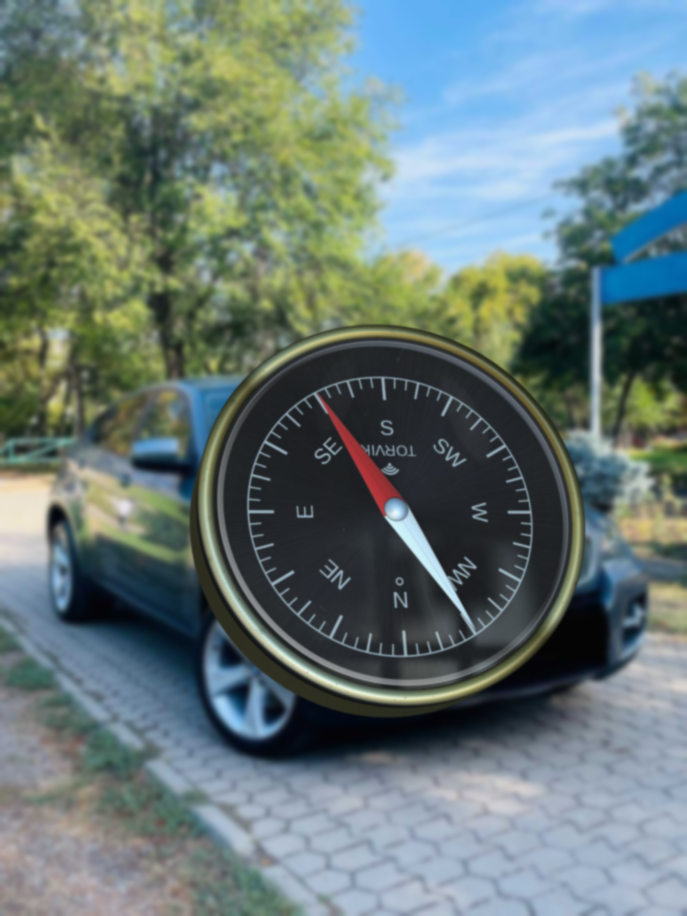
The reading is 150 °
